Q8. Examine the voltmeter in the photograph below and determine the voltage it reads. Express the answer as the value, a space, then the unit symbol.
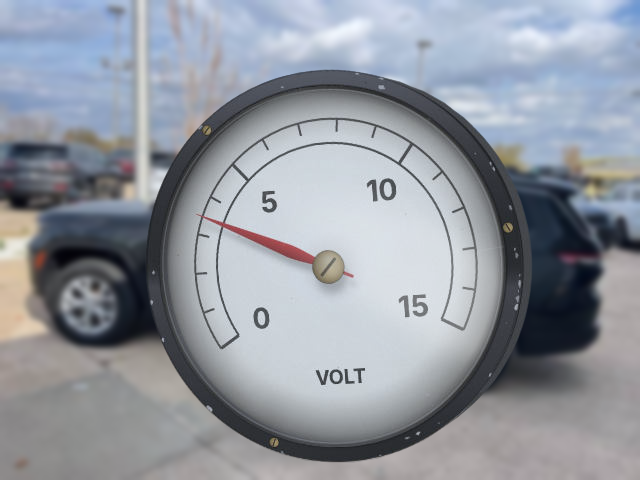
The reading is 3.5 V
